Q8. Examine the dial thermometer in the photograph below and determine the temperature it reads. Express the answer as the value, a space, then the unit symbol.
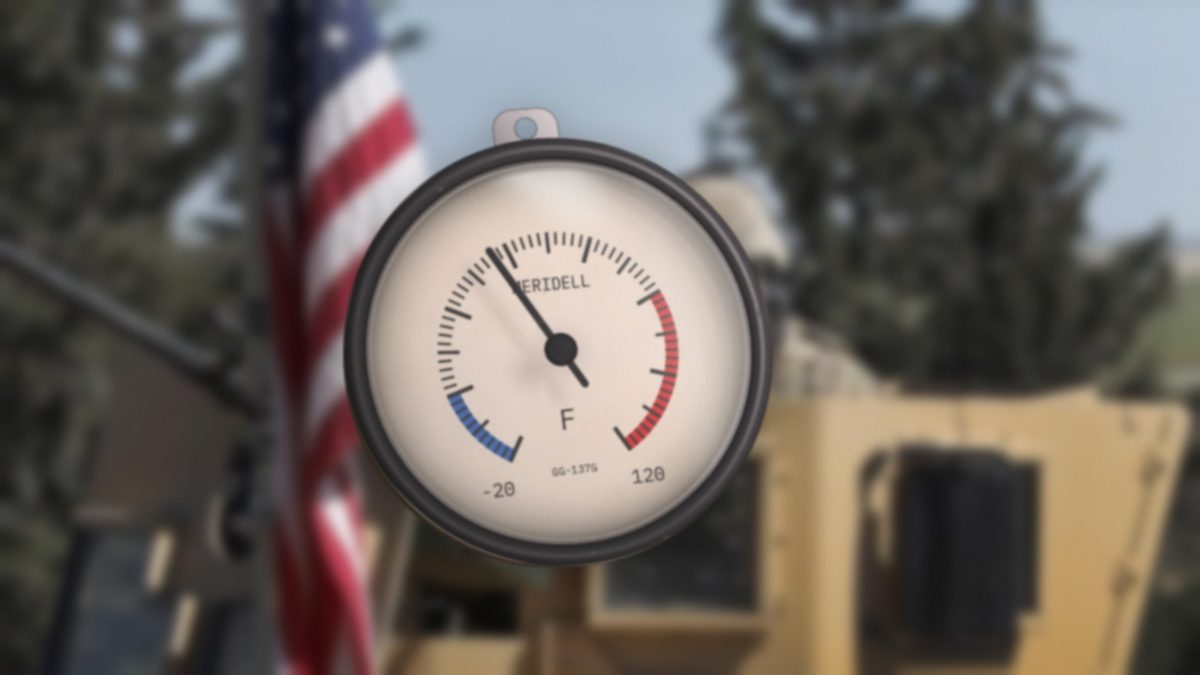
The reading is 36 °F
